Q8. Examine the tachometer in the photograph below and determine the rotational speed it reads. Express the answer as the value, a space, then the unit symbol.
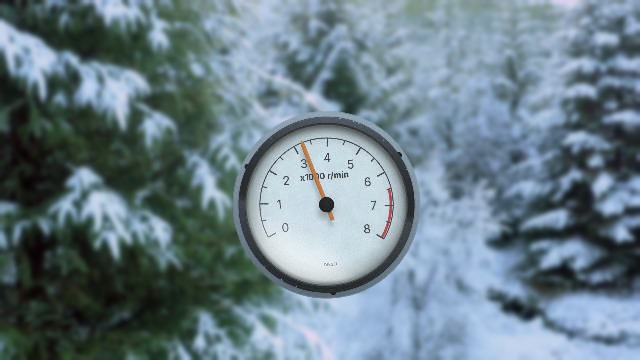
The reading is 3250 rpm
